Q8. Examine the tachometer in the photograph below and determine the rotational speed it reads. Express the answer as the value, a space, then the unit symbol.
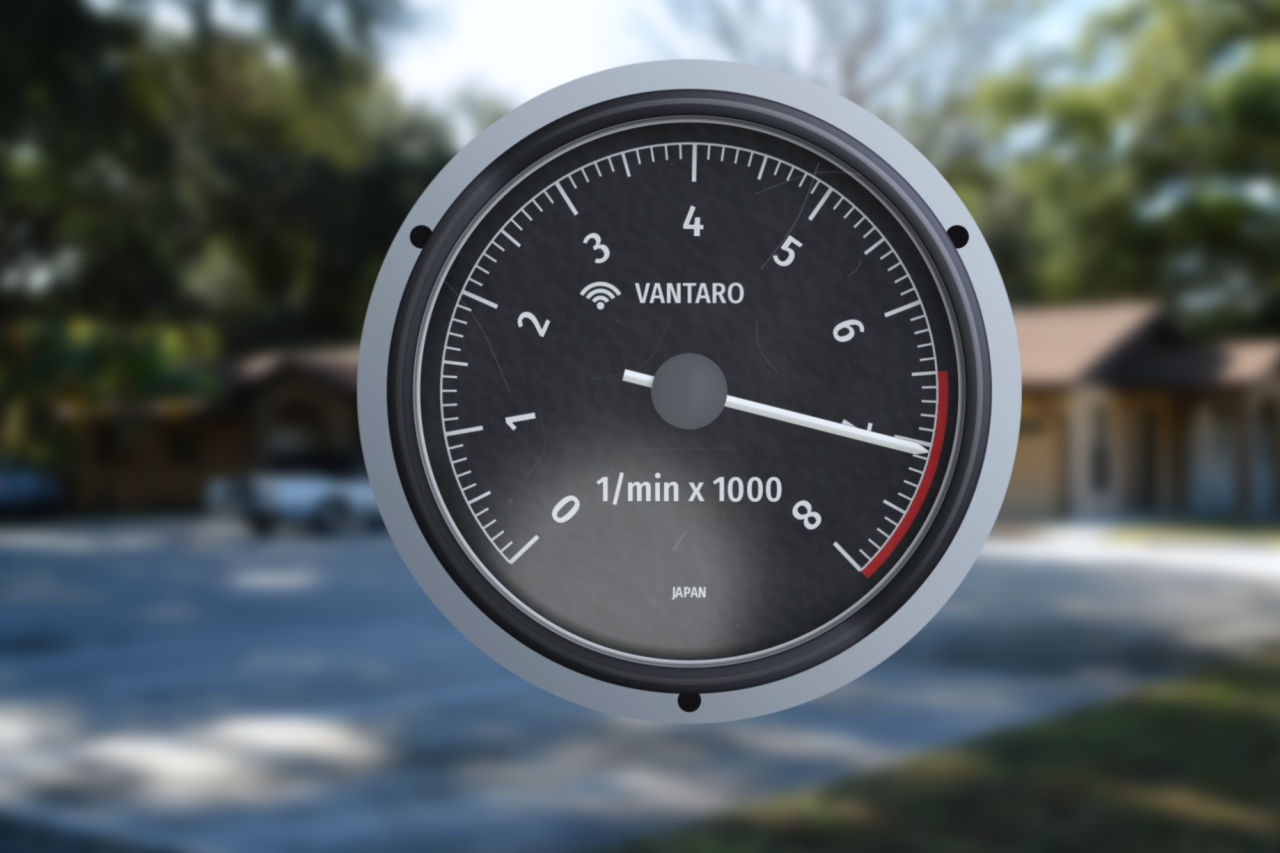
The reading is 7050 rpm
